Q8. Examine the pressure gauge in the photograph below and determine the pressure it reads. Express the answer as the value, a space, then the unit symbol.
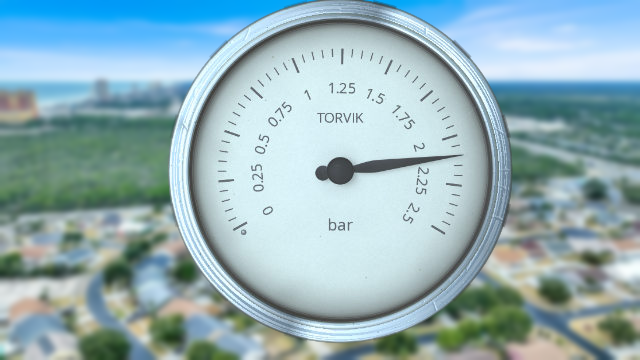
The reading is 2.1 bar
